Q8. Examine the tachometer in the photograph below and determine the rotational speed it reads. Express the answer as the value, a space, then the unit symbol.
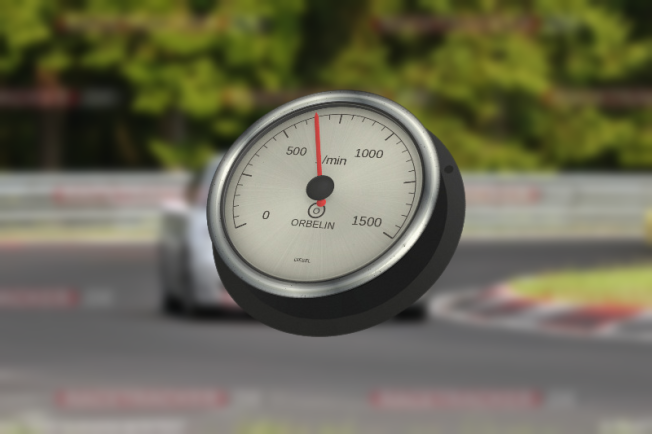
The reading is 650 rpm
